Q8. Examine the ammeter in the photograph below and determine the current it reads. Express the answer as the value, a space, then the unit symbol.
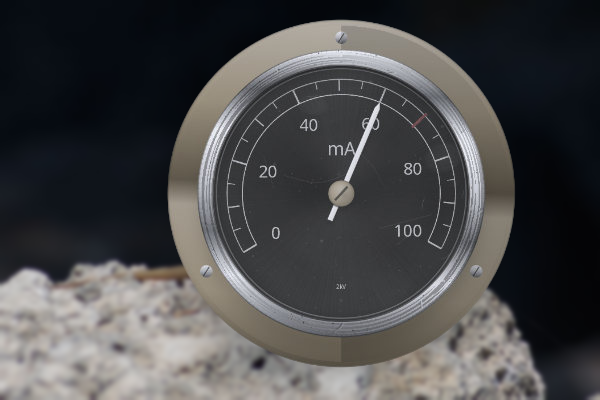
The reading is 60 mA
